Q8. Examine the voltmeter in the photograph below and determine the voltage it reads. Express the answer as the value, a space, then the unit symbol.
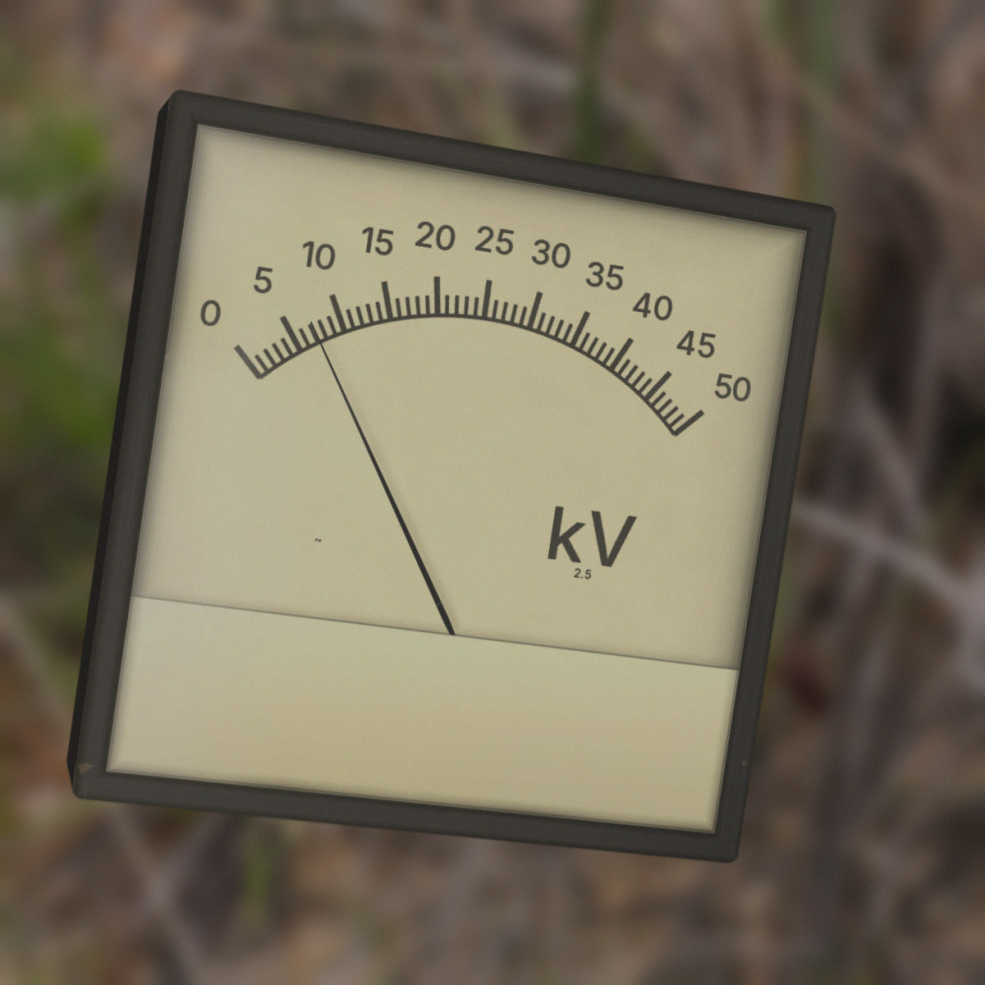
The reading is 7 kV
